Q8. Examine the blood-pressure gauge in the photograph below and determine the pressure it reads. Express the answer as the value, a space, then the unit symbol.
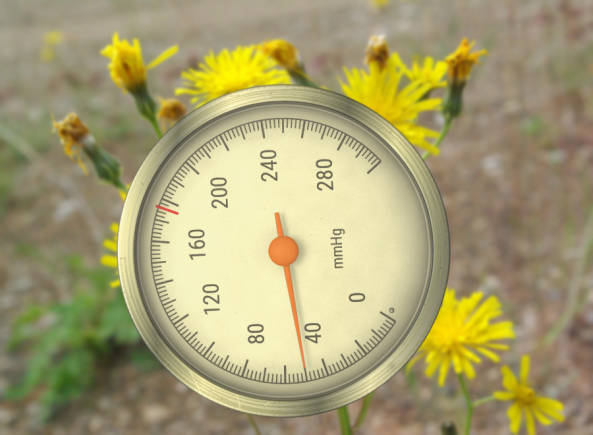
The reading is 50 mmHg
